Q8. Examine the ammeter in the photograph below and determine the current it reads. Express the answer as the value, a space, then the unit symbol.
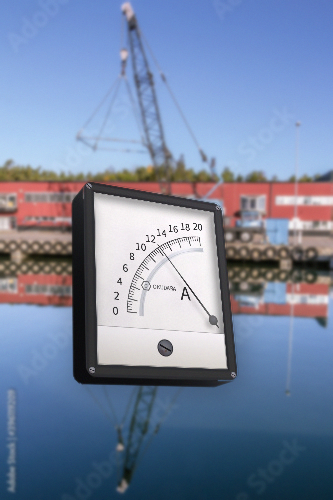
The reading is 12 A
